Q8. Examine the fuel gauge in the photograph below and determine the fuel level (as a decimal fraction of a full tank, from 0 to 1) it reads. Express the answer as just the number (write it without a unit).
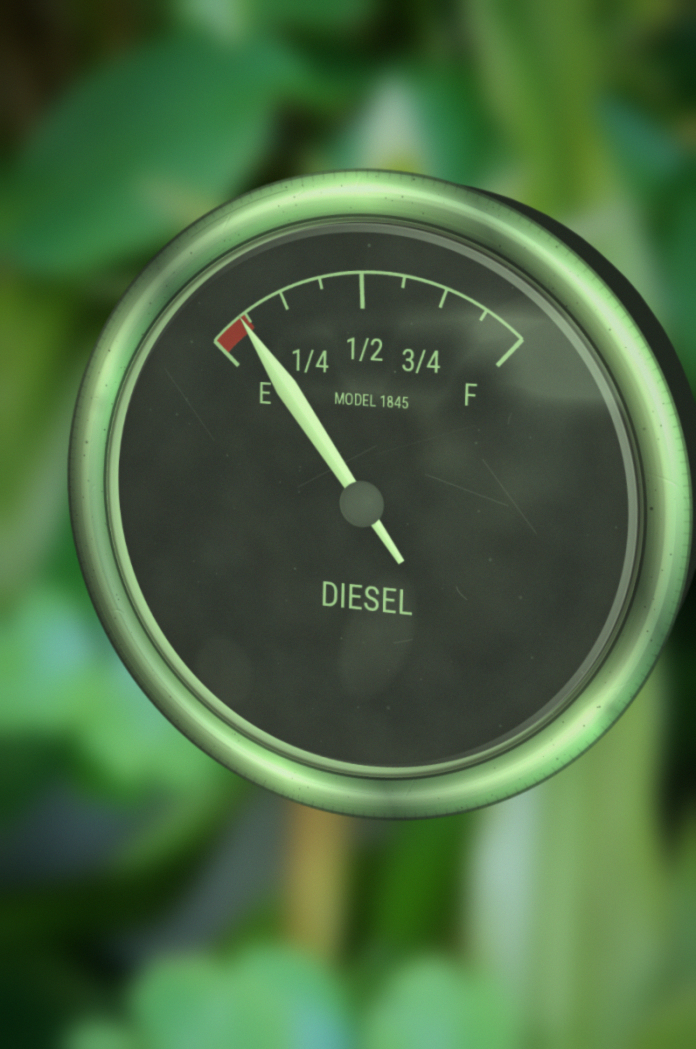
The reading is 0.125
